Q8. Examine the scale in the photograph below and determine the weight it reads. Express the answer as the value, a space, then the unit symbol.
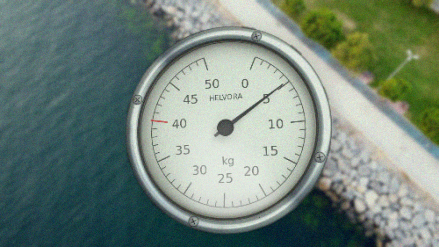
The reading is 5 kg
